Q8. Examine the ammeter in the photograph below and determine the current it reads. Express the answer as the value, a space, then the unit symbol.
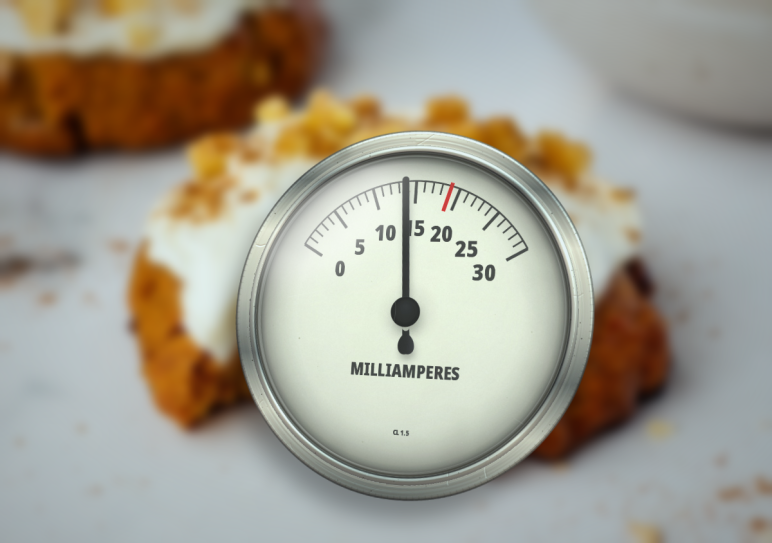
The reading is 14 mA
